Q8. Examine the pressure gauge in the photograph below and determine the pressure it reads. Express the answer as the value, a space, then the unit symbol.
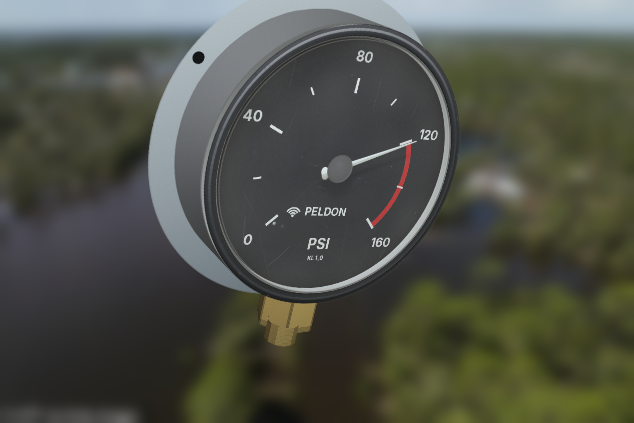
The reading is 120 psi
